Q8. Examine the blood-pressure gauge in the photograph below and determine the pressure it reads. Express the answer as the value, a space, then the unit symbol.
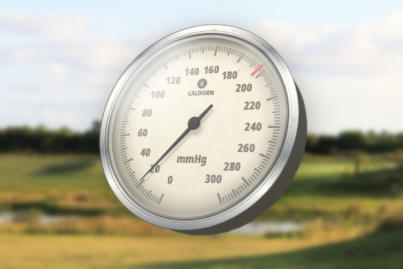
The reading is 20 mmHg
